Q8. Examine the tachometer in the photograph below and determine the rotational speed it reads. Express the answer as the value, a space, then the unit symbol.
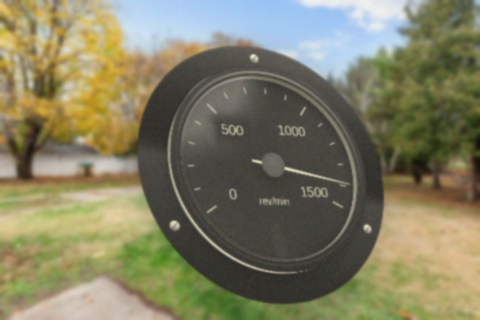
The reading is 1400 rpm
